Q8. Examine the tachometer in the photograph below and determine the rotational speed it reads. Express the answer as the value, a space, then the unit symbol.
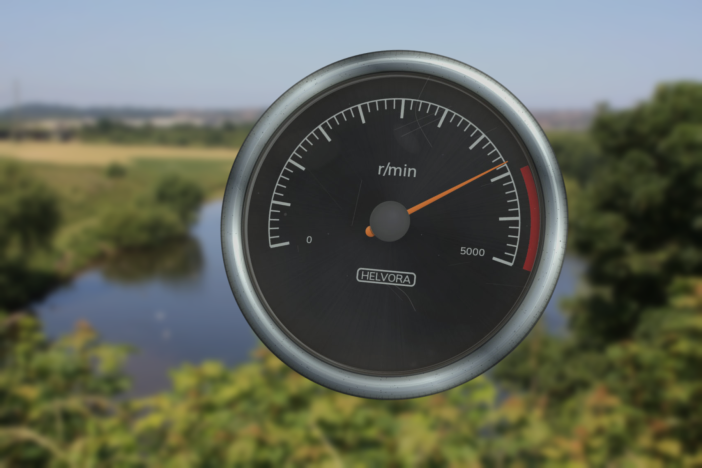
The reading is 3900 rpm
